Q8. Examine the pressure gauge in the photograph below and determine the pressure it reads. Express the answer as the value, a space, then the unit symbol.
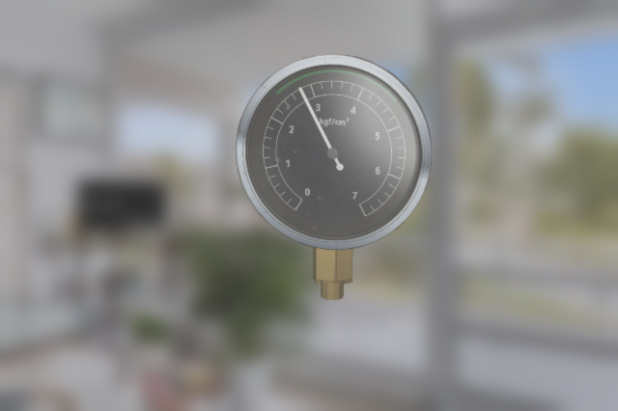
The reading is 2.8 kg/cm²
